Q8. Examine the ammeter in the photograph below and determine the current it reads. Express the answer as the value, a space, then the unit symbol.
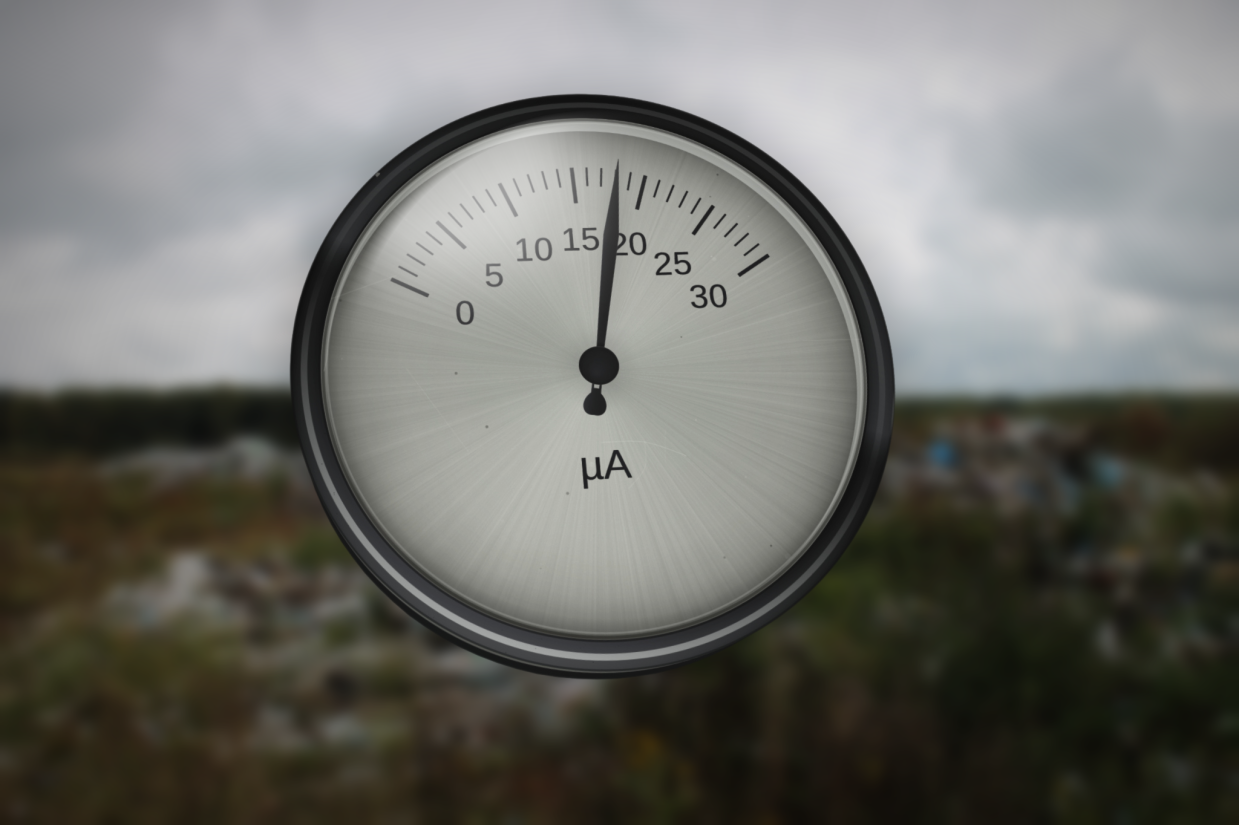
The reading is 18 µA
